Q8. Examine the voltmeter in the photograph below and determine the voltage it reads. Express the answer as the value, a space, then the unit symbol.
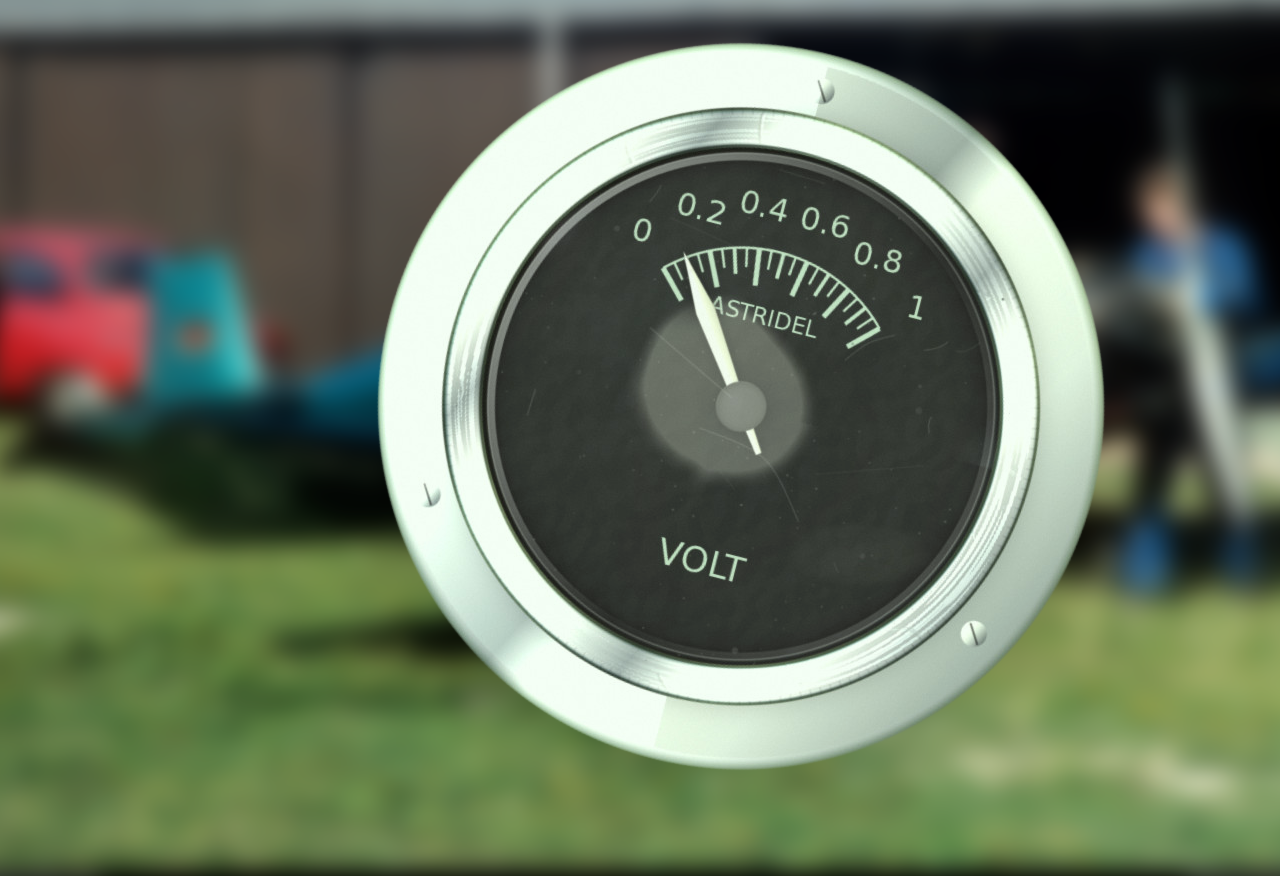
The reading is 0.1 V
